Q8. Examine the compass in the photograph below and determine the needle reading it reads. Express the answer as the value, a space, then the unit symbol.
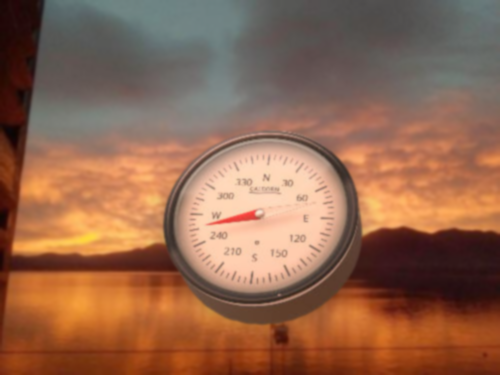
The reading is 255 °
